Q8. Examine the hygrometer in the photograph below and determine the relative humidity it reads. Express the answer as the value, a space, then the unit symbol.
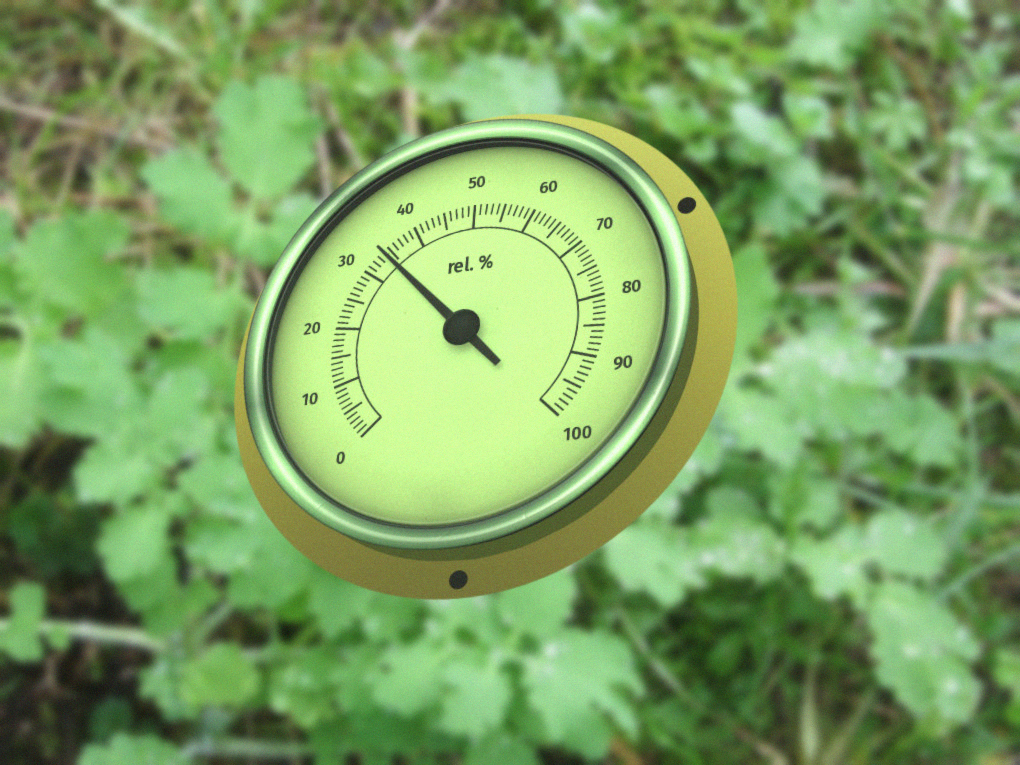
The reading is 34 %
